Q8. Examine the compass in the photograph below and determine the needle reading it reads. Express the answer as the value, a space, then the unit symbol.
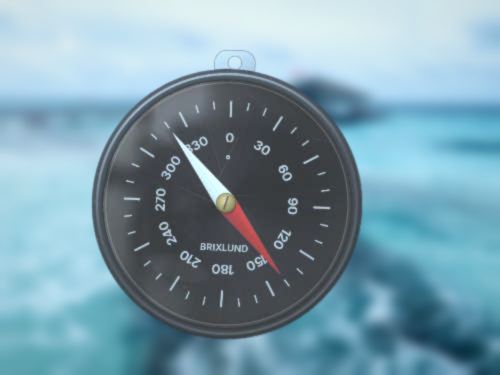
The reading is 140 °
